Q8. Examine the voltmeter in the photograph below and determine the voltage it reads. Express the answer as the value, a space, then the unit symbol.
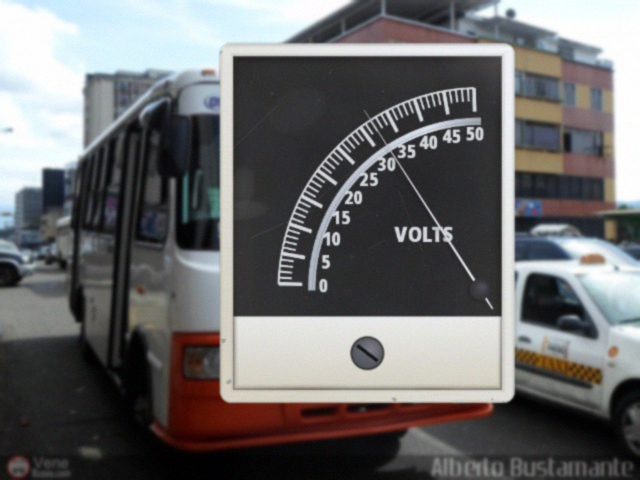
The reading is 32 V
